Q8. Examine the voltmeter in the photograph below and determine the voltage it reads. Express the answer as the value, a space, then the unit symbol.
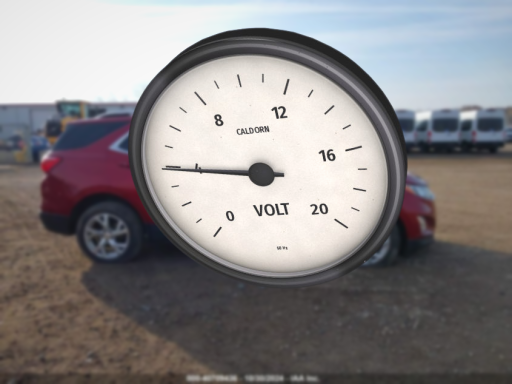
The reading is 4 V
